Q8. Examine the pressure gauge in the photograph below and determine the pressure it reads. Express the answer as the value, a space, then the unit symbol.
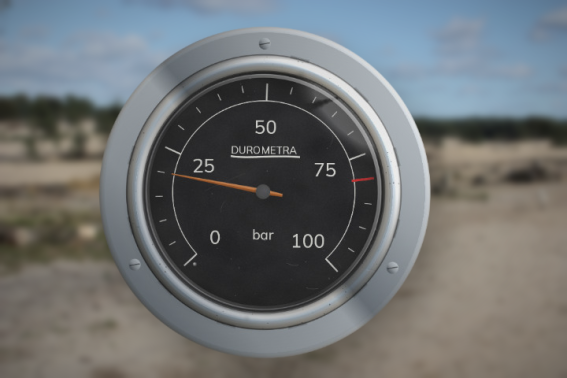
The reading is 20 bar
